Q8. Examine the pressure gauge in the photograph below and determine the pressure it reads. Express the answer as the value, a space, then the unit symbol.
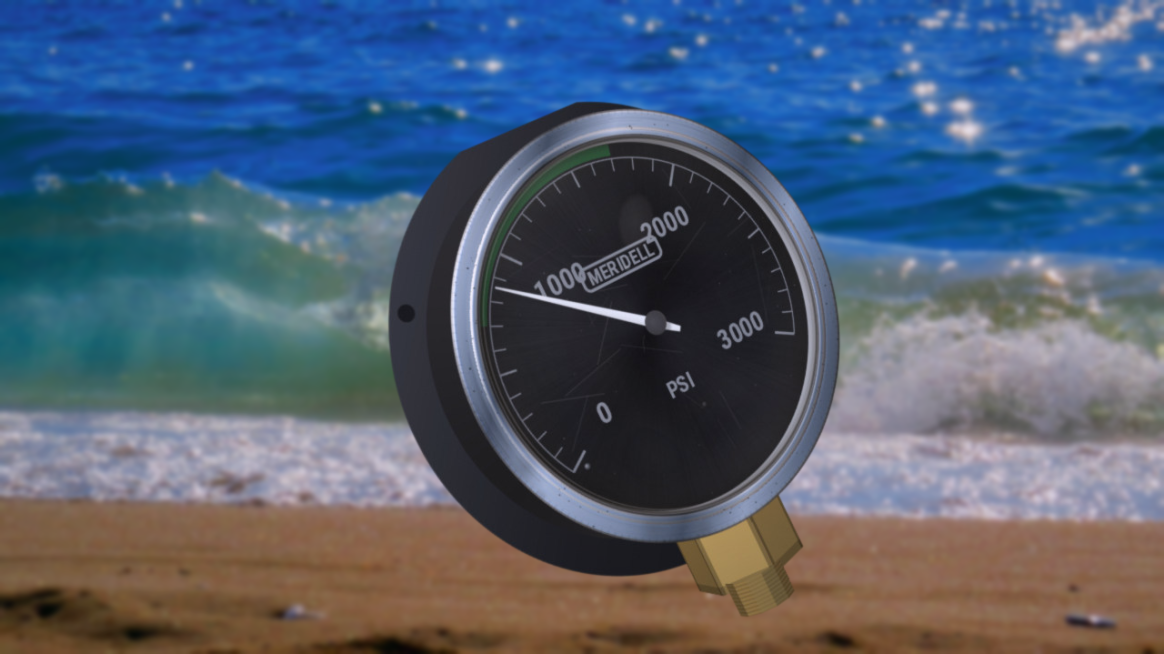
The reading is 850 psi
